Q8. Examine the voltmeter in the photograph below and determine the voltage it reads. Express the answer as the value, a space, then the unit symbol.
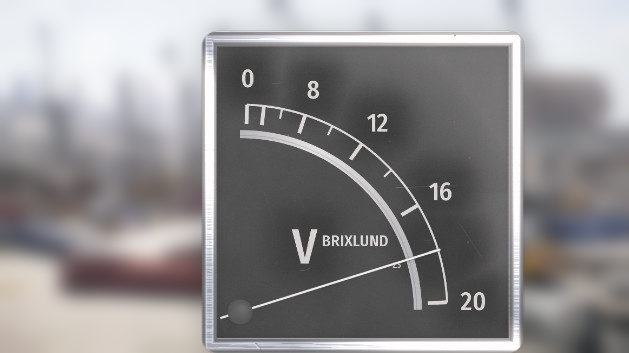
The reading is 18 V
